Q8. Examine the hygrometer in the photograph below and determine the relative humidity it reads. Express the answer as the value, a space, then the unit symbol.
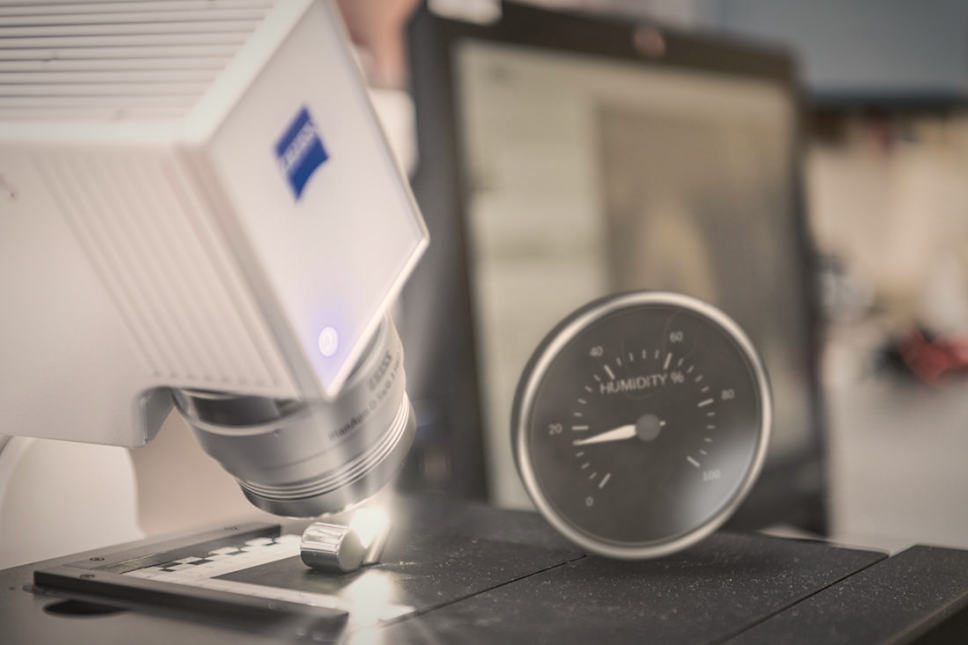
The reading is 16 %
